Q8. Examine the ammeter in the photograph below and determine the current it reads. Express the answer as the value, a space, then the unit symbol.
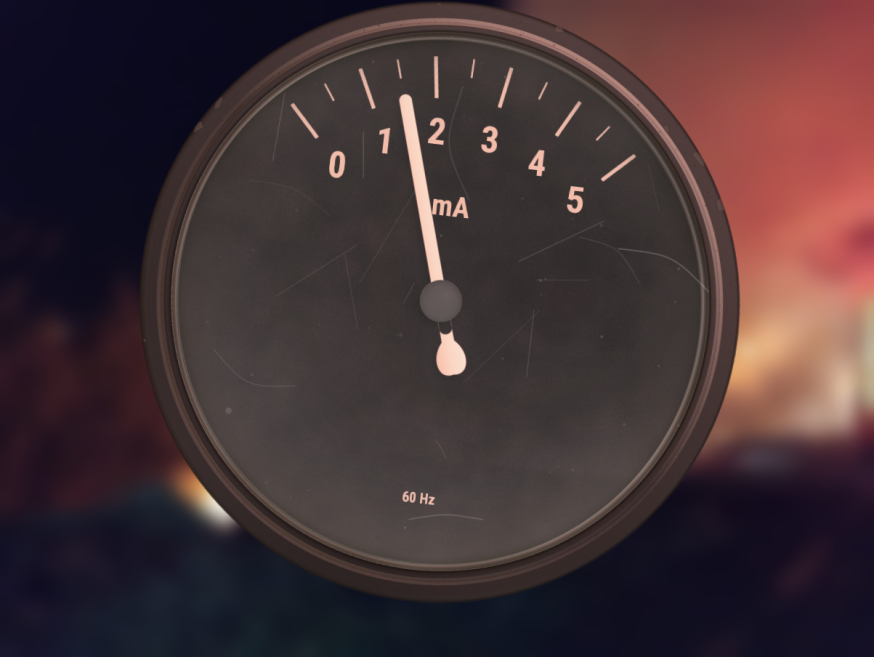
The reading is 1.5 mA
